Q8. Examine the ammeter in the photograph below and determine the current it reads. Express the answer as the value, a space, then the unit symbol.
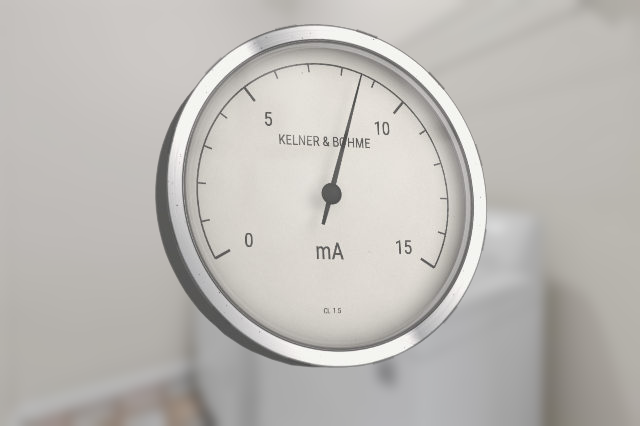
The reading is 8.5 mA
